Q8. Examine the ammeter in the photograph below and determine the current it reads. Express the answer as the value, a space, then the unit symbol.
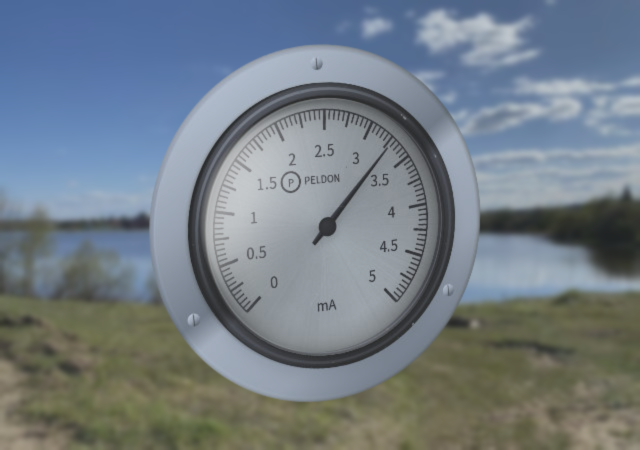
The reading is 3.25 mA
